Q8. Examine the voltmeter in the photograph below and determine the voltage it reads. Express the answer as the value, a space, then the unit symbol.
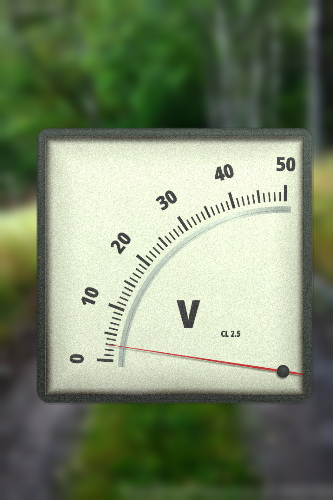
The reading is 3 V
